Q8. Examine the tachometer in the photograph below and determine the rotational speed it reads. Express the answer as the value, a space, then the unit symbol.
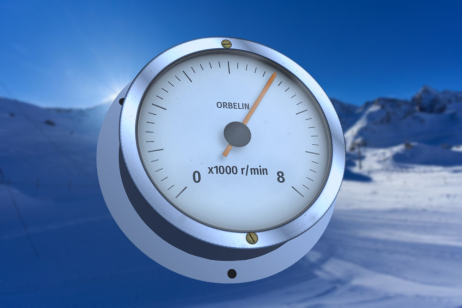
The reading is 5000 rpm
